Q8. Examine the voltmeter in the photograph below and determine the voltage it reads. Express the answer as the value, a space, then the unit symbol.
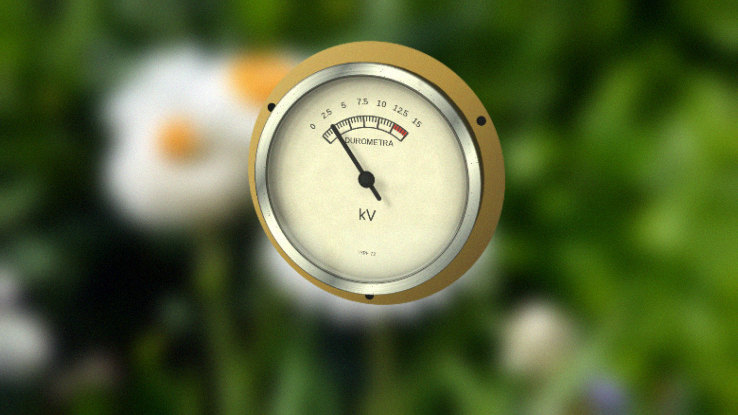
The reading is 2.5 kV
